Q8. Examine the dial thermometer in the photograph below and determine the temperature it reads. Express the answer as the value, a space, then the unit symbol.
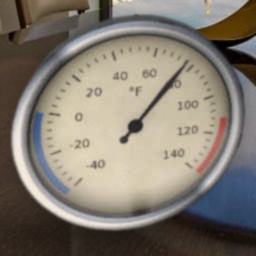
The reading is 76 °F
